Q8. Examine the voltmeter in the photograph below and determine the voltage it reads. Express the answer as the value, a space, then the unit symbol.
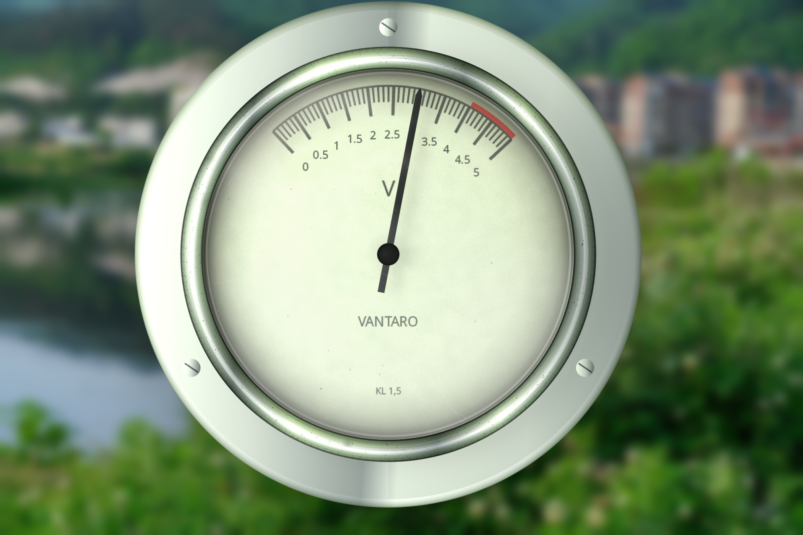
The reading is 3 V
